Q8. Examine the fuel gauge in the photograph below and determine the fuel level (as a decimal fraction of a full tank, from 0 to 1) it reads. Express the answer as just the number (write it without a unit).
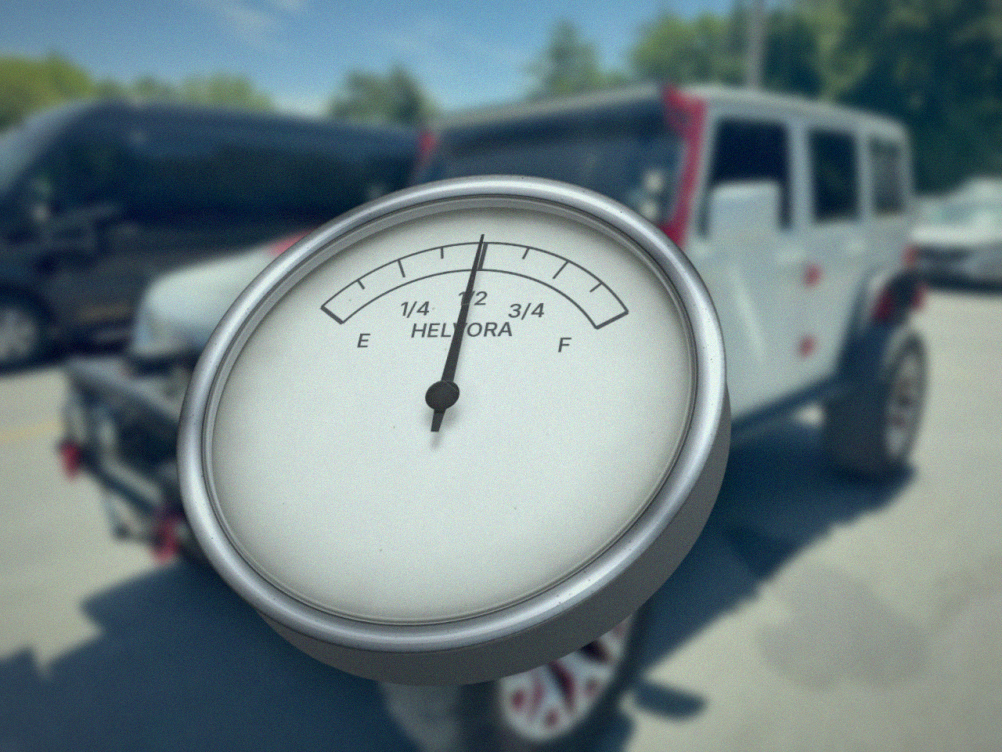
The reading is 0.5
